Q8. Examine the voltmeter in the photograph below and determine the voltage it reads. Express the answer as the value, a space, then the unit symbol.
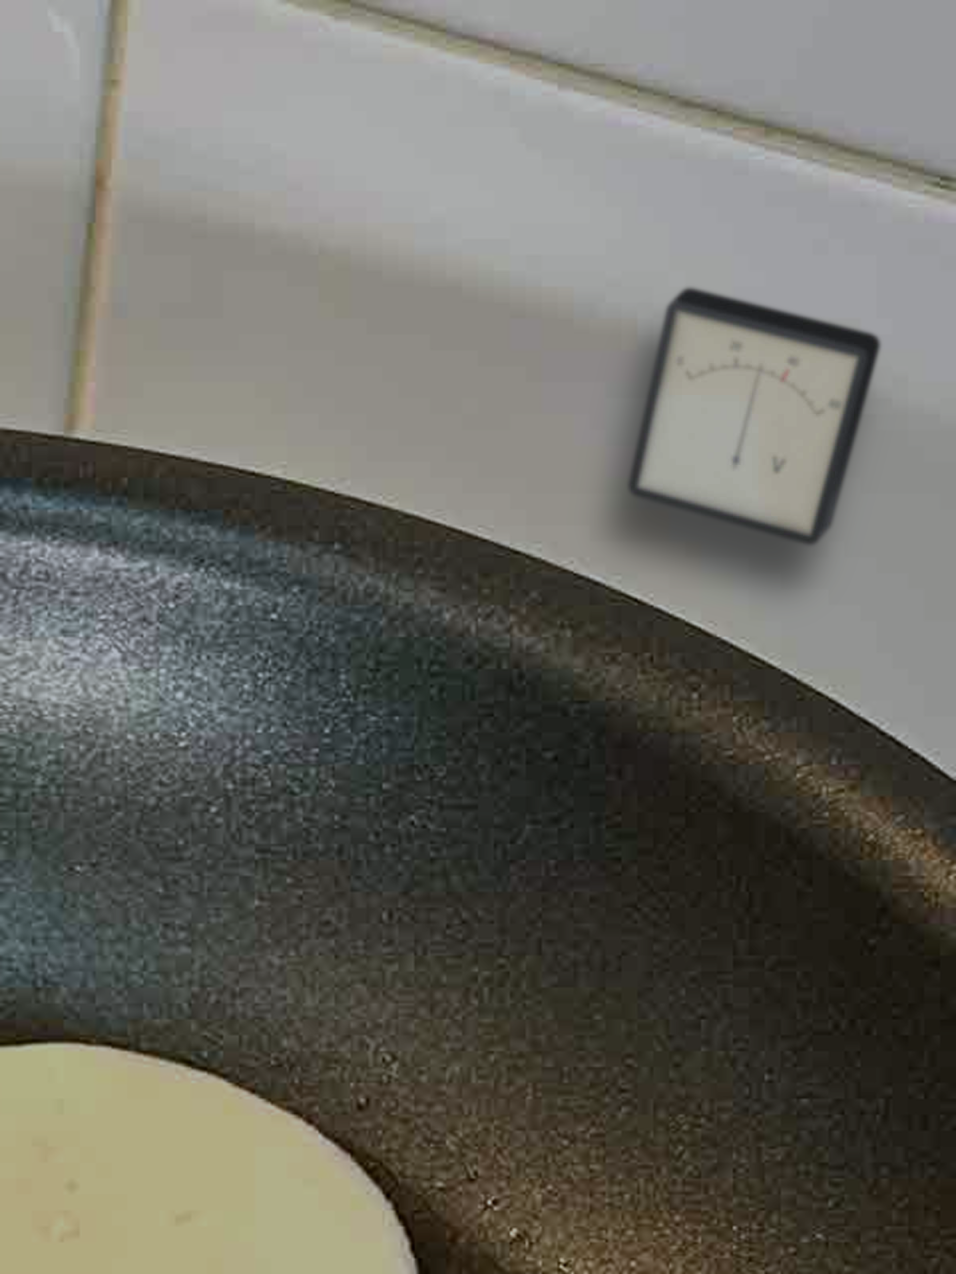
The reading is 30 V
